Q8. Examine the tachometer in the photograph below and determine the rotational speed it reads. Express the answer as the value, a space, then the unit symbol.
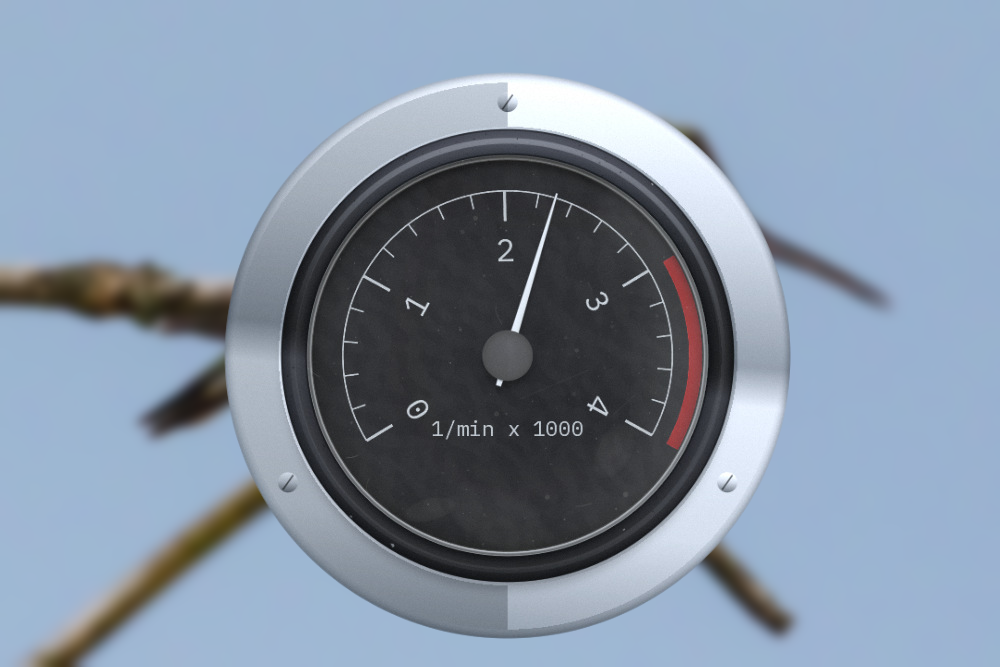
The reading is 2300 rpm
